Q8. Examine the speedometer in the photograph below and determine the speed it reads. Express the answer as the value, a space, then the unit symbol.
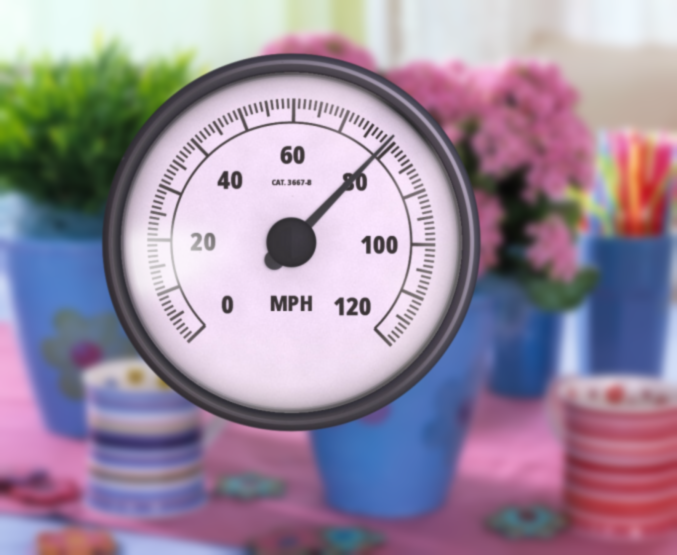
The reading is 79 mph
